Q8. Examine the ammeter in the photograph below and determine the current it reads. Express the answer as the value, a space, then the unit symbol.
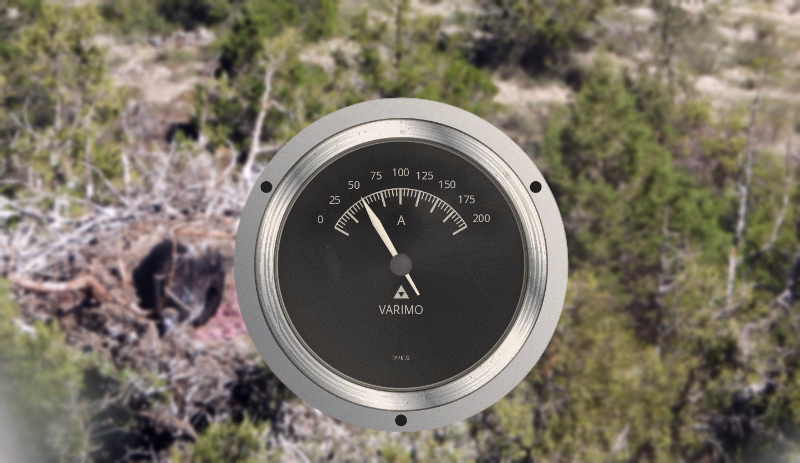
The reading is 50 A
